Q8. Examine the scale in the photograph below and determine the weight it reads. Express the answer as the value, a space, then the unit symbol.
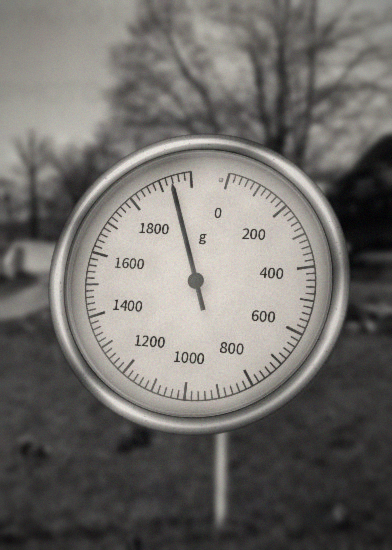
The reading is 1940 g
